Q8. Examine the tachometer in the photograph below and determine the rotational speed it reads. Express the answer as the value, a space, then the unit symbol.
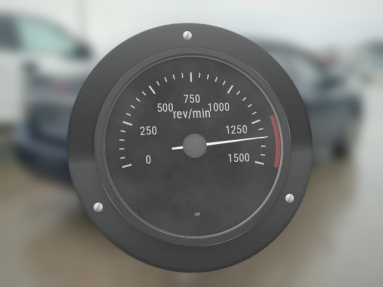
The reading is 1350 rpm
